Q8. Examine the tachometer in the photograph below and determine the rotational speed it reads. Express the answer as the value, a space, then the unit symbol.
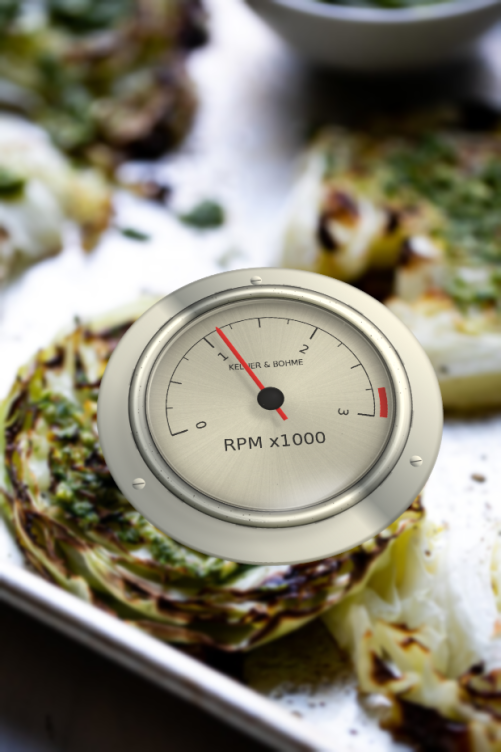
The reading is 1125 rpm
